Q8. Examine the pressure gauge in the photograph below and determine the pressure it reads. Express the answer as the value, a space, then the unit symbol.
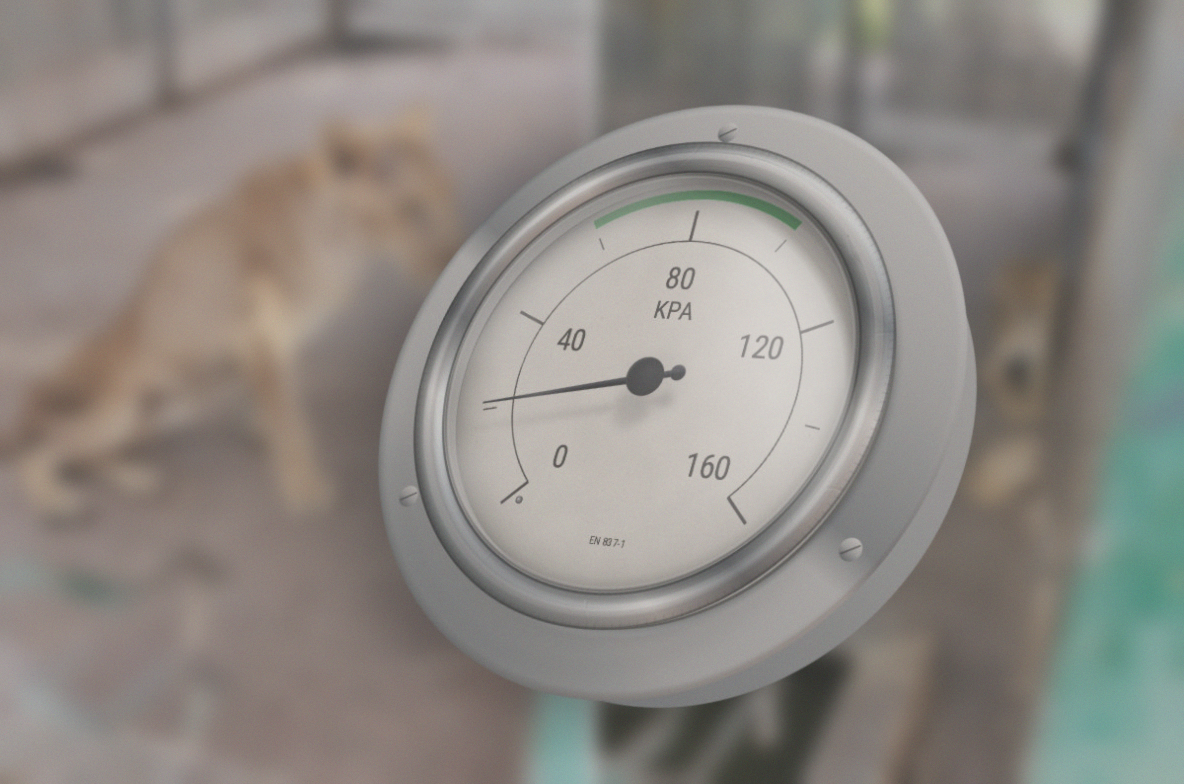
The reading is 20 kPa
